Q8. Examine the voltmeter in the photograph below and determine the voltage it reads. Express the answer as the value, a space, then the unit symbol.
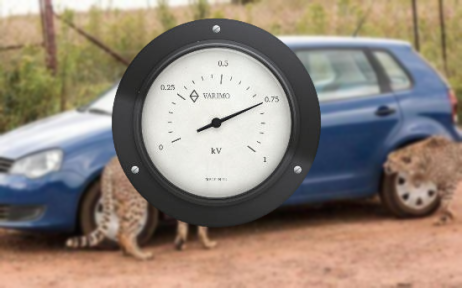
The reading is 0.75 kV
